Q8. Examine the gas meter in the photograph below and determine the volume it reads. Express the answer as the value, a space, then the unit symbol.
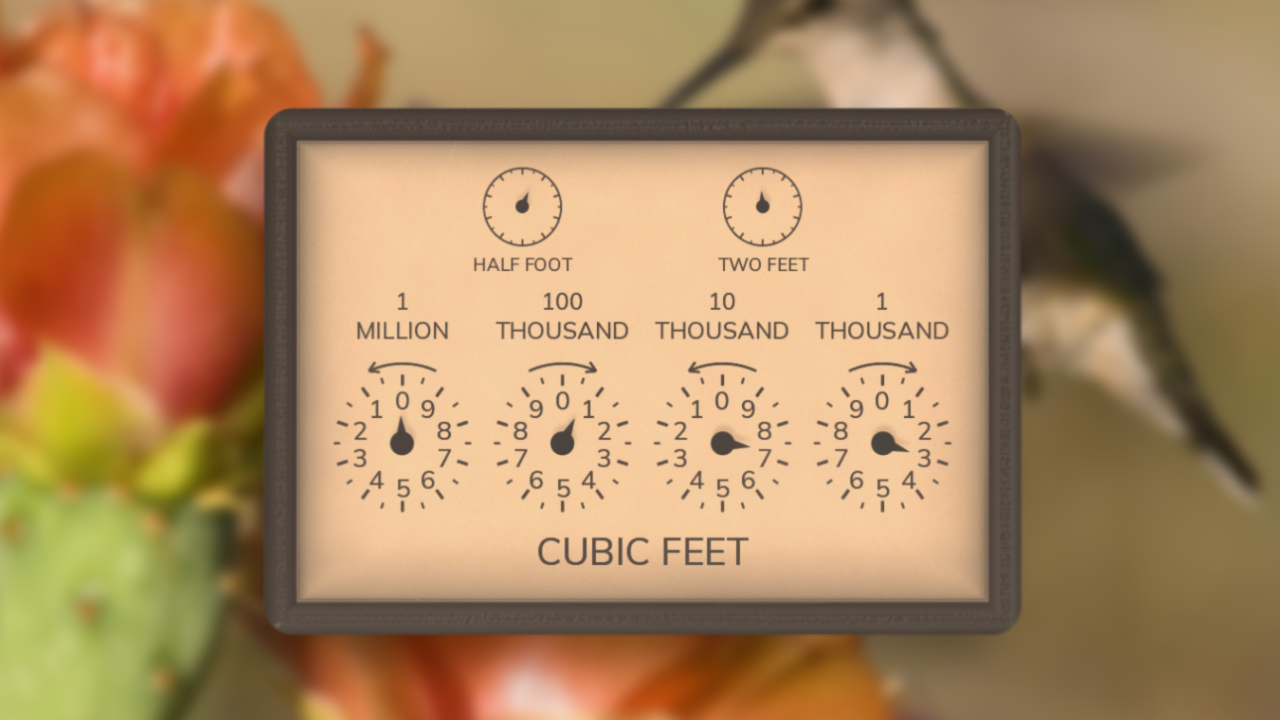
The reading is 7300 ft³
